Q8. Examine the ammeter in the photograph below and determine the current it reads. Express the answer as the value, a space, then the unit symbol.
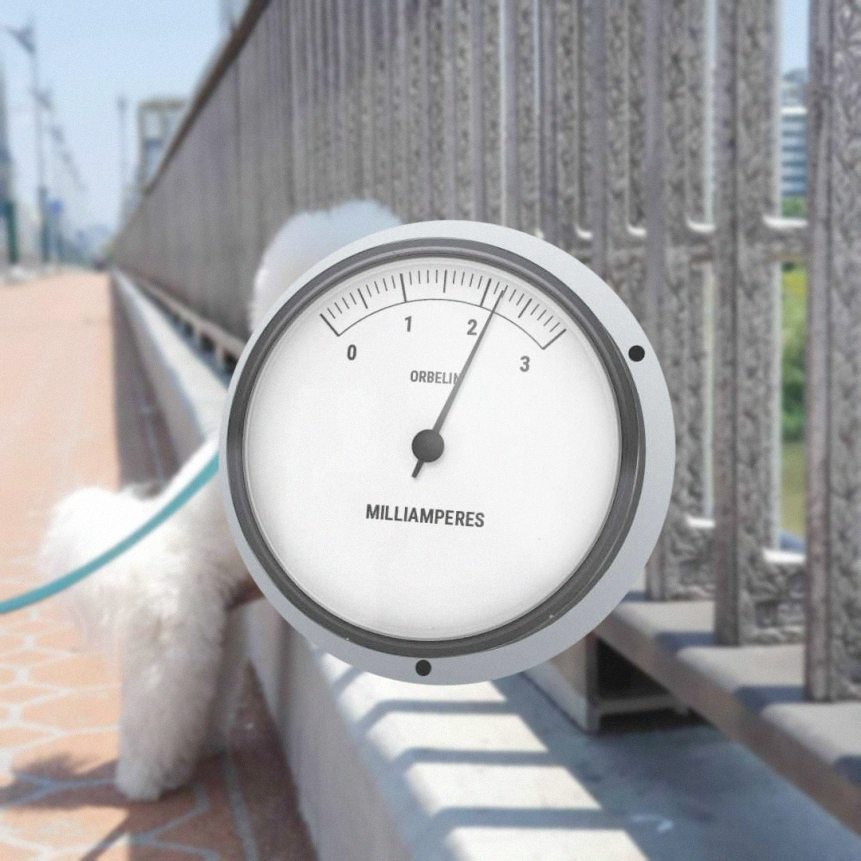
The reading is 2.2 mA
